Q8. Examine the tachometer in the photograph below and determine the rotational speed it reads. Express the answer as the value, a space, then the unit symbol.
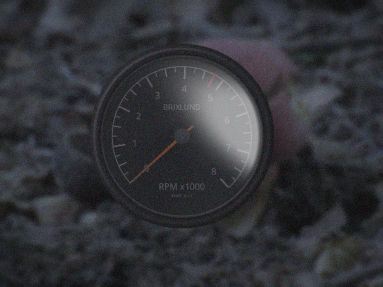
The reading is 0 rpm
